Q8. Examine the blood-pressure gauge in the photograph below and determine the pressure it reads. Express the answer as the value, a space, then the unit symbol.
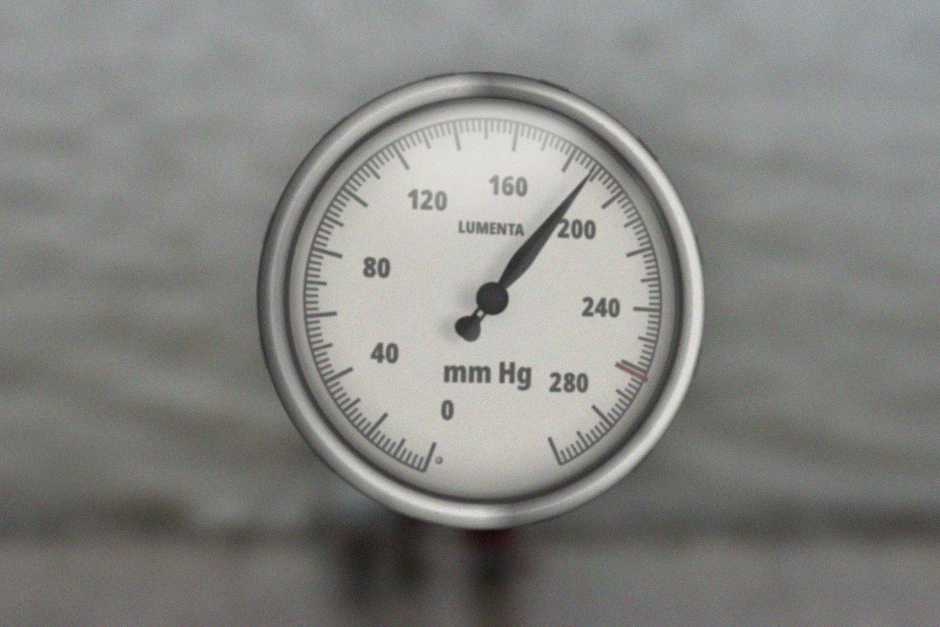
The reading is 188 mmHg
